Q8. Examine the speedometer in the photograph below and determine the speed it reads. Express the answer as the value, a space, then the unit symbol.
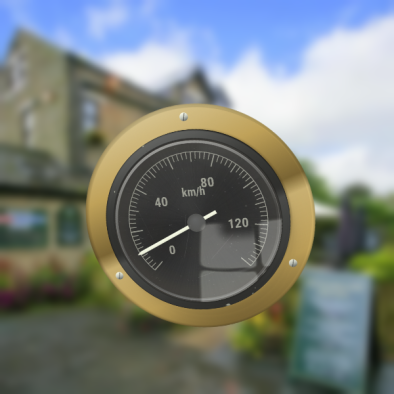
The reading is 10 km/h
